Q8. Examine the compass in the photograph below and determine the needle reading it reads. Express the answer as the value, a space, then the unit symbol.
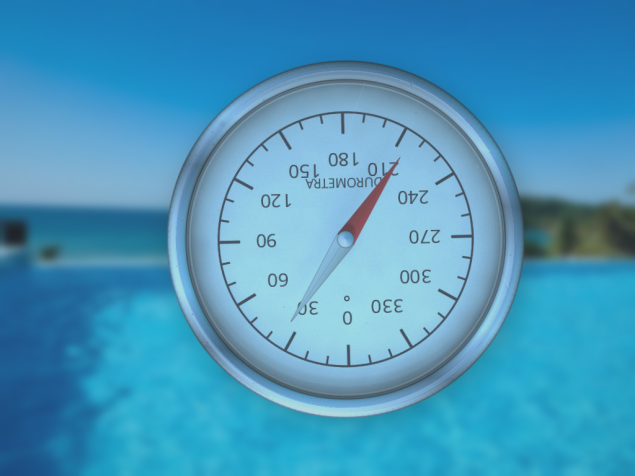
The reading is 215 °
